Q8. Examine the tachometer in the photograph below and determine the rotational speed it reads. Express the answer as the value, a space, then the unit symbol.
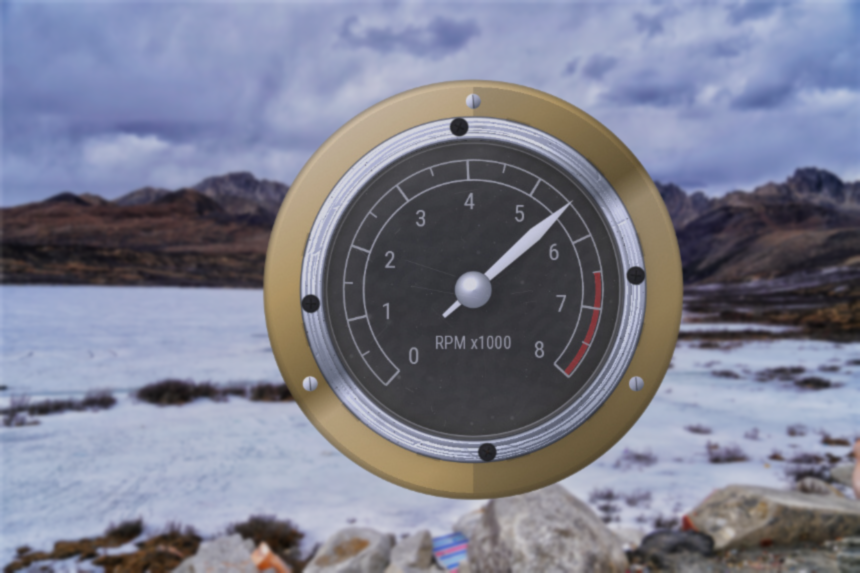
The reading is 5500 rpm
